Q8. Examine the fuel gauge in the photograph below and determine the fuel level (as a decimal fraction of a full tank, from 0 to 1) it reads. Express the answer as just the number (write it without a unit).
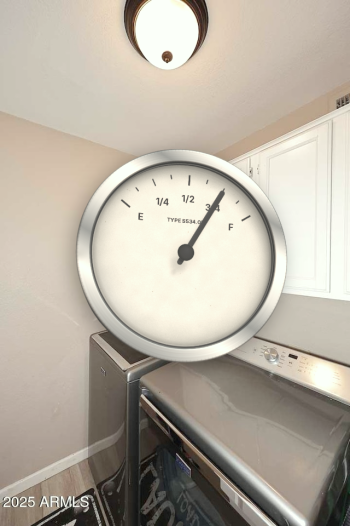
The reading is 0.75
